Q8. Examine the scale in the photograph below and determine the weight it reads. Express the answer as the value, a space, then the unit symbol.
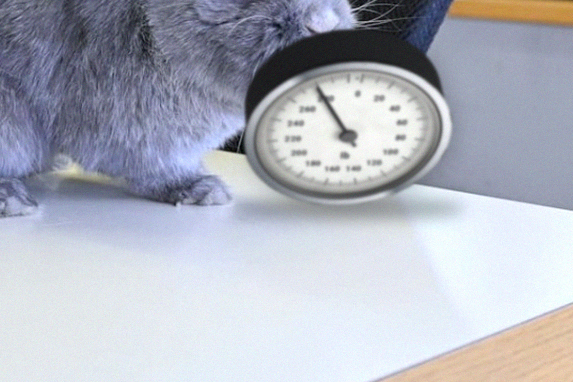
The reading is 280 lb
